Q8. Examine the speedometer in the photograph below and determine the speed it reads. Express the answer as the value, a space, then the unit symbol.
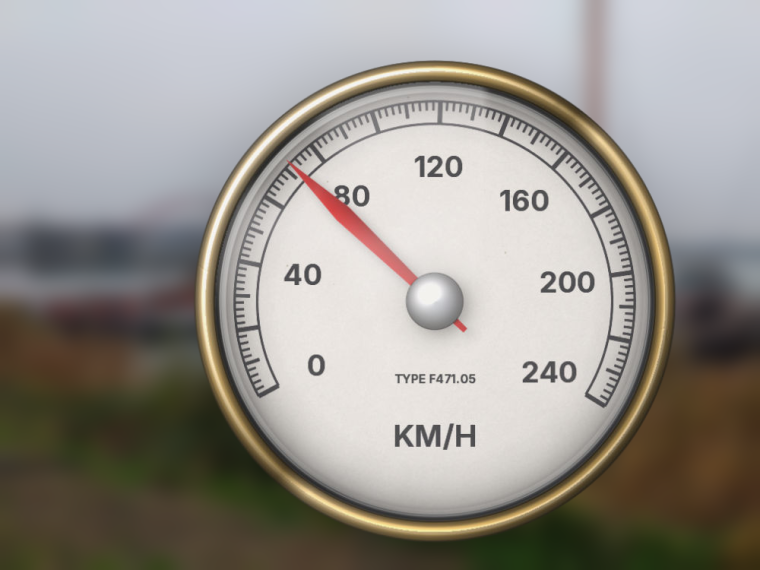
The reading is 72 km/h
